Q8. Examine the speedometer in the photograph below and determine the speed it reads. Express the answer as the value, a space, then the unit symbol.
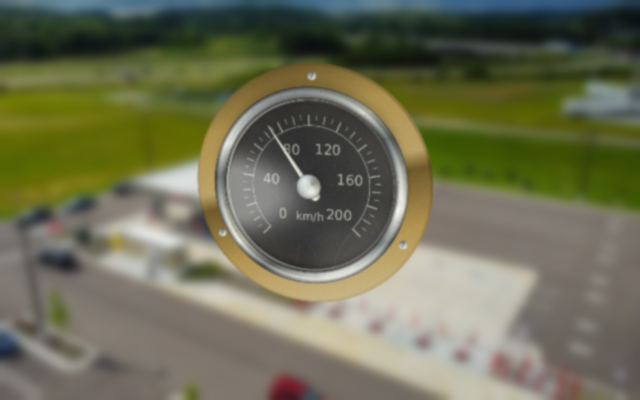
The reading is 75 km/h
